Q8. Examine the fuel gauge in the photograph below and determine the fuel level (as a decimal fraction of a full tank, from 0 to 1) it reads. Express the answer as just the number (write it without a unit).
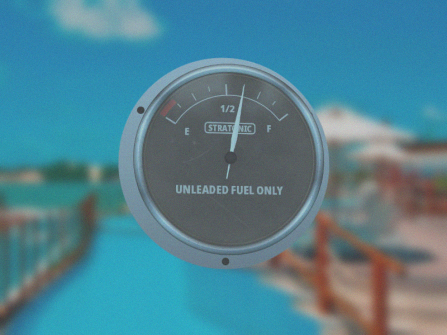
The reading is 0.625
